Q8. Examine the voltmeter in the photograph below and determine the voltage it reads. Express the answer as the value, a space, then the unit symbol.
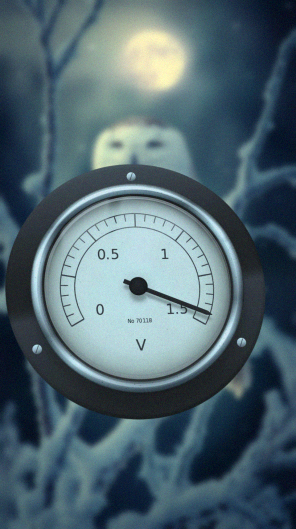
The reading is 1.45 V
